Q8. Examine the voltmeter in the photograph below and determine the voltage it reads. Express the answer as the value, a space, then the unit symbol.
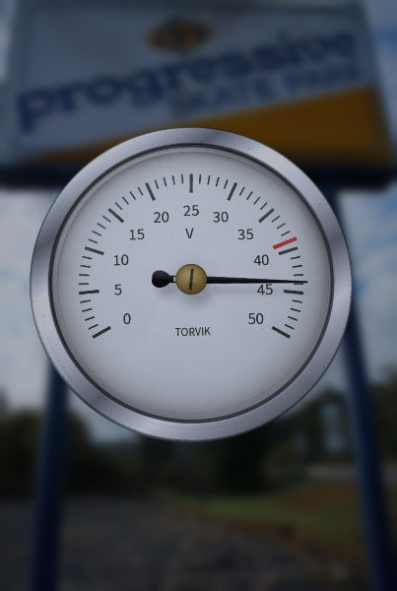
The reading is 44 V
